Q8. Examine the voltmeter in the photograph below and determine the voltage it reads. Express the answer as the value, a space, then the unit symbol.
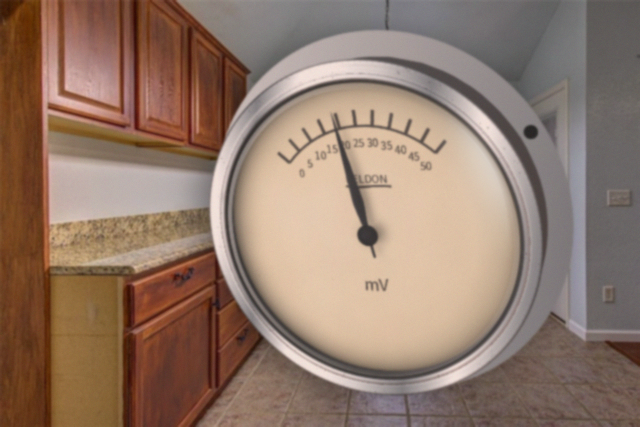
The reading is 20 mV
